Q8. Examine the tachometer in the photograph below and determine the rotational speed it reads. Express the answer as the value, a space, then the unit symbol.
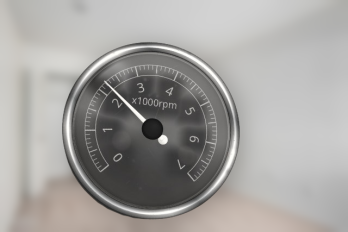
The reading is 2200 rpm
